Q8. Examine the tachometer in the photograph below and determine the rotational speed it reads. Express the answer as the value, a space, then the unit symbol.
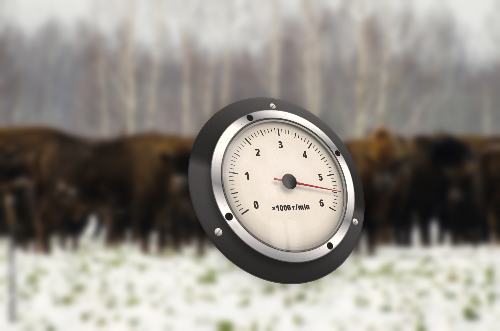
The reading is 5500 rpm
